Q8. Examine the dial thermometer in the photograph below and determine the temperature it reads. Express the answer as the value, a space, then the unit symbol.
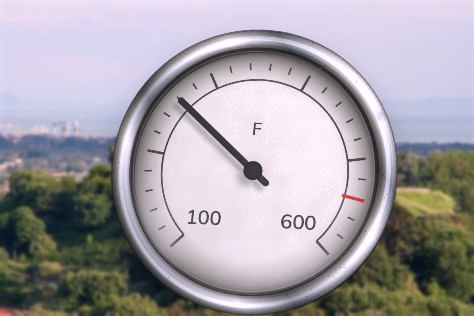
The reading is 260 °F
